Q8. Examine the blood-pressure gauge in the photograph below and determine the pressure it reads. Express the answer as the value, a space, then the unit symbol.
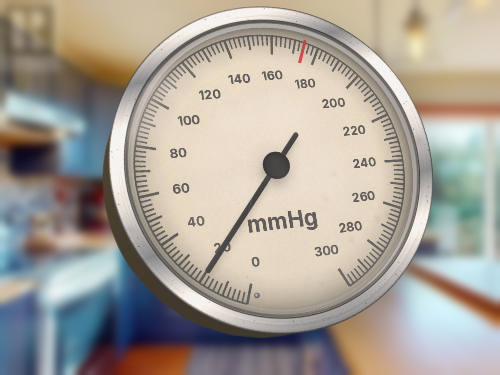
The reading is 20 mmHg
